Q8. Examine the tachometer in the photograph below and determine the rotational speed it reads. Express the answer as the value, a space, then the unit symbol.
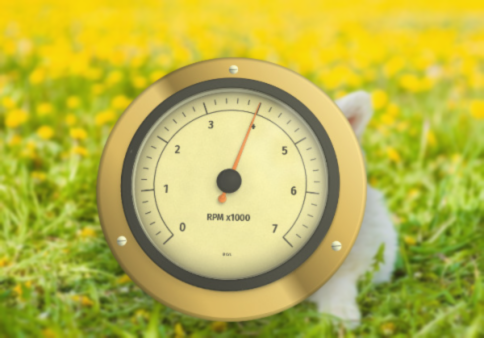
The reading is 4000 rpm
